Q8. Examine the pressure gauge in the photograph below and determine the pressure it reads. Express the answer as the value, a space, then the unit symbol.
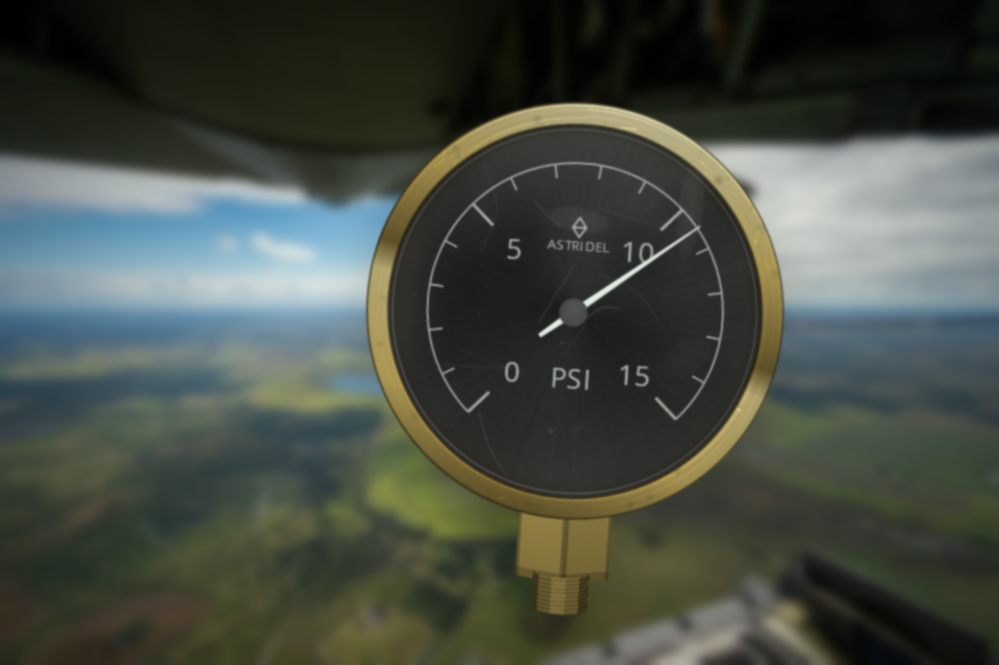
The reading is 10.5 psi
